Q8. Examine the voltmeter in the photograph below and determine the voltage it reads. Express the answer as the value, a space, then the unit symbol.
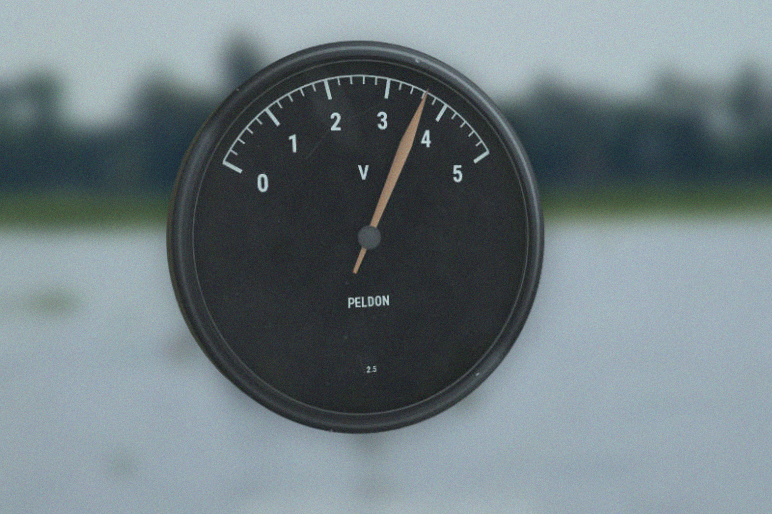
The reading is 3.6 V
